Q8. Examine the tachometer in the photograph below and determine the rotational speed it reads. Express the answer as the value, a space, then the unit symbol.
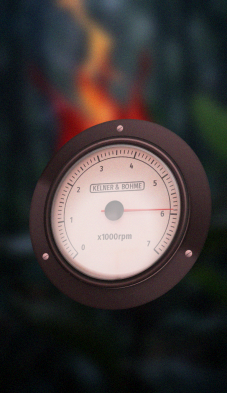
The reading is 5900 rpm
